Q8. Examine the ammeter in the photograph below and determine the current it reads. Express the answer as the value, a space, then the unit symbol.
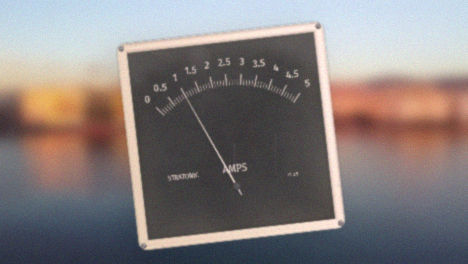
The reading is 1 A
